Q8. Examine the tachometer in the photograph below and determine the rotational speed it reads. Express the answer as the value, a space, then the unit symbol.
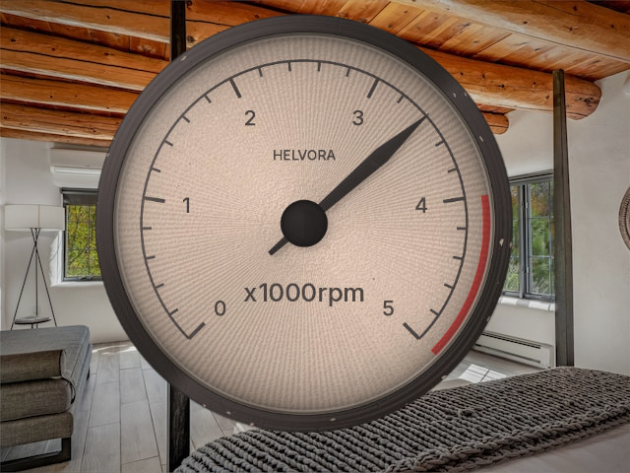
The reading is 3400 rpm
